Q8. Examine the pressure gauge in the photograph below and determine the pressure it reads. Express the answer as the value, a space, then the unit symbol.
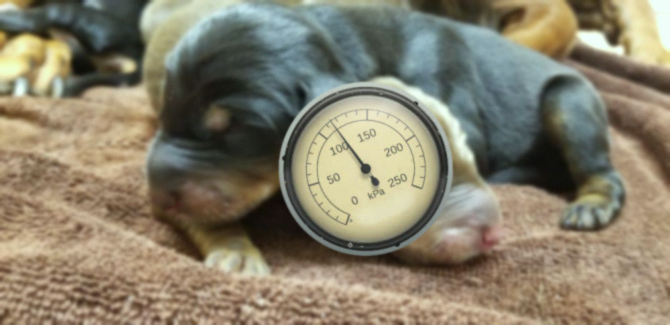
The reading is 115 kPa
